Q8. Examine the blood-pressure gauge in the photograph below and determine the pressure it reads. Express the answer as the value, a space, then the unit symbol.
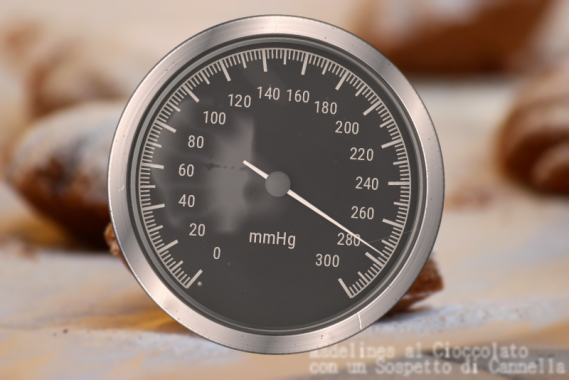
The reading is 276 mmHg
